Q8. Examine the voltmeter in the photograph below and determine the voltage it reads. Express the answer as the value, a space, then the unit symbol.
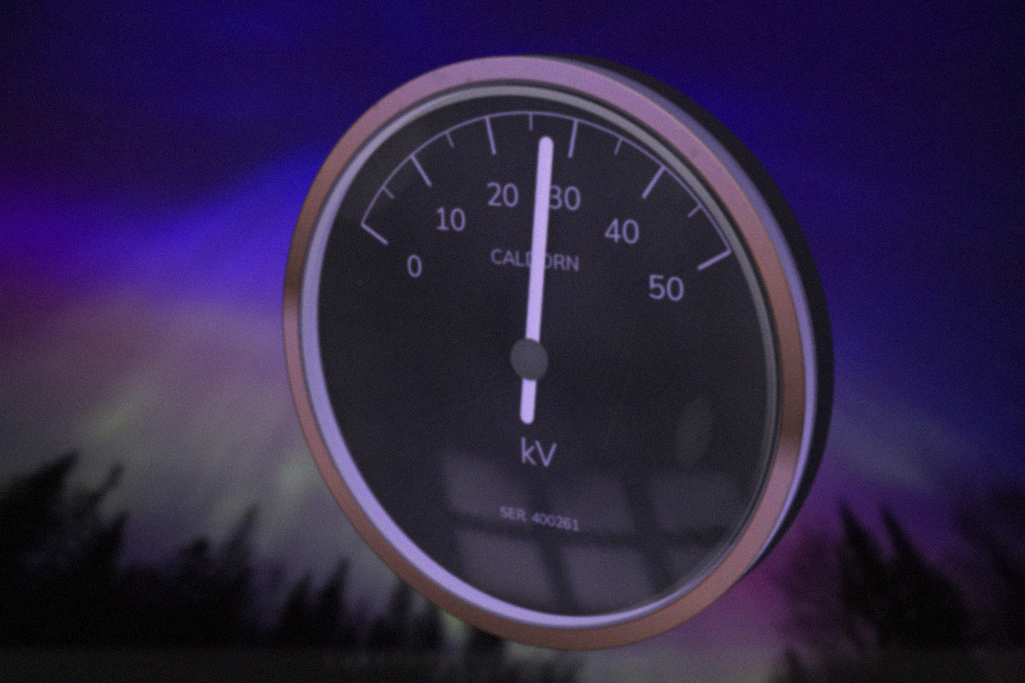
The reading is 27.5 kV
